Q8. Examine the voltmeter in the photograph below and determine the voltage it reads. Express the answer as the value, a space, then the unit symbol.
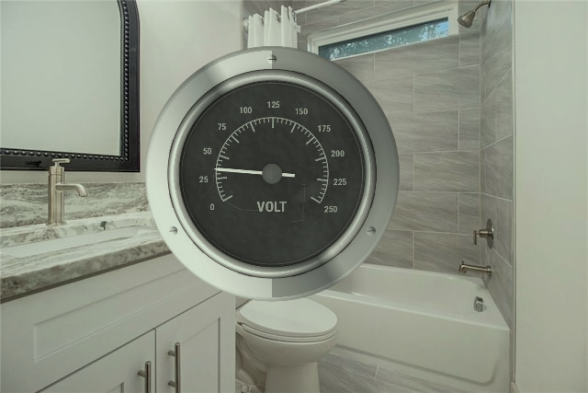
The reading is 35 V
